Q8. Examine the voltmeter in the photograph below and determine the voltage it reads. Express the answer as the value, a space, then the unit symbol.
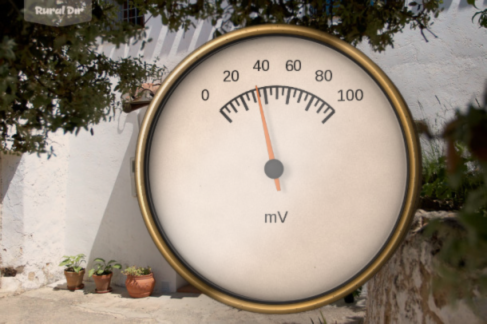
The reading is 35 mV
